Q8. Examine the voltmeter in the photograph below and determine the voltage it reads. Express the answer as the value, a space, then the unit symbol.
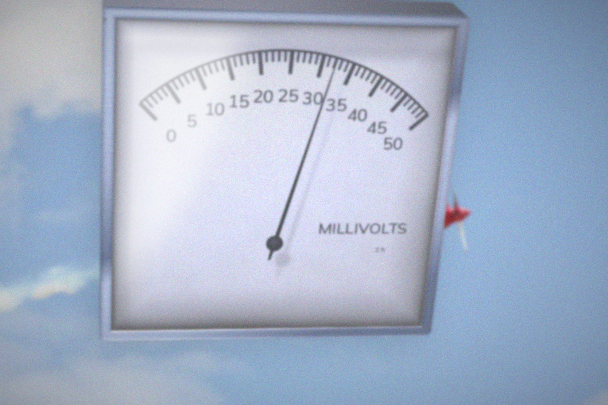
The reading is 32 mV
